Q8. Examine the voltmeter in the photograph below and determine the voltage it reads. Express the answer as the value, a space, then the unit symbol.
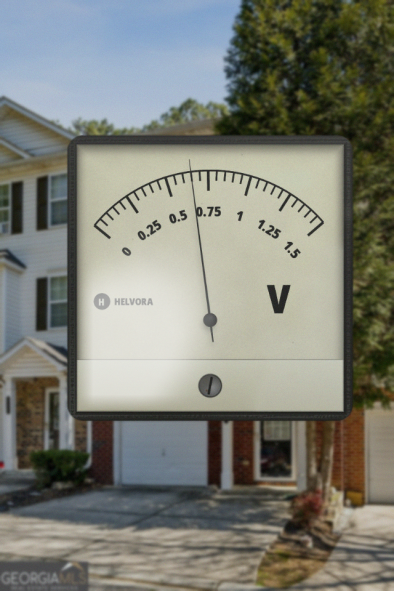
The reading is 0.65 V
